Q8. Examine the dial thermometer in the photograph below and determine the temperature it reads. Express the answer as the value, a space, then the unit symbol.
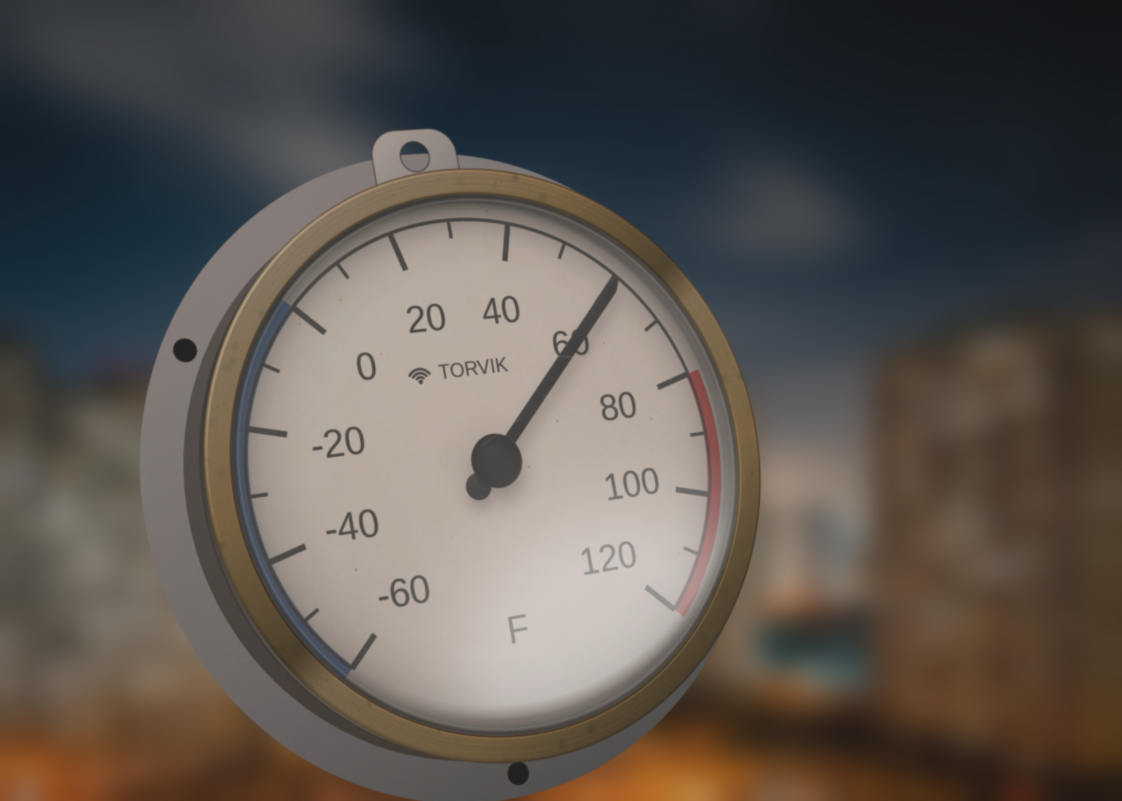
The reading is 60 °F
